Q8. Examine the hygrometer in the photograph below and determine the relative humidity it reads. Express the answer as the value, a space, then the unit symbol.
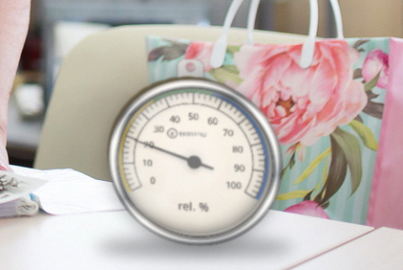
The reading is 20 %
